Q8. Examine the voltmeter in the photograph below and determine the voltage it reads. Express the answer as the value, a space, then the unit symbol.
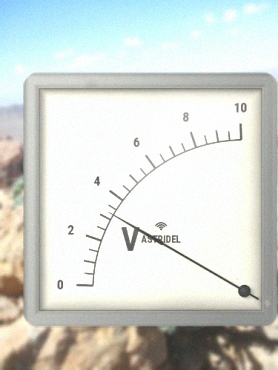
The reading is 3.25 V
